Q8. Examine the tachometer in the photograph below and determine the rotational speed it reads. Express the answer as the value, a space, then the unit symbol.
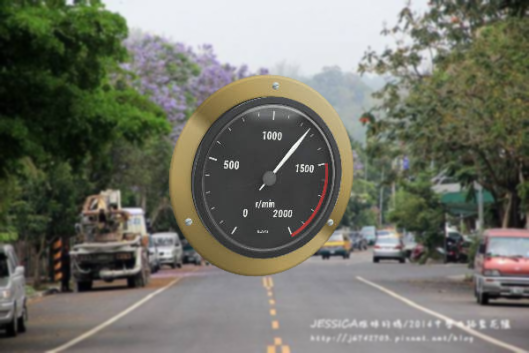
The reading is 1250 rpm
